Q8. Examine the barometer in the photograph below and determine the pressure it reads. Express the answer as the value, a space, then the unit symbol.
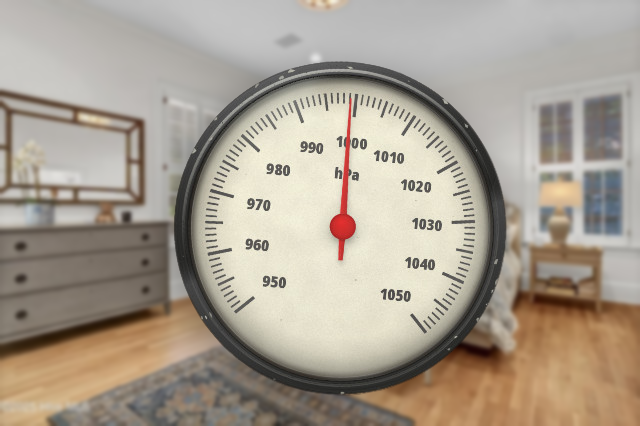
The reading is 999 hPa
